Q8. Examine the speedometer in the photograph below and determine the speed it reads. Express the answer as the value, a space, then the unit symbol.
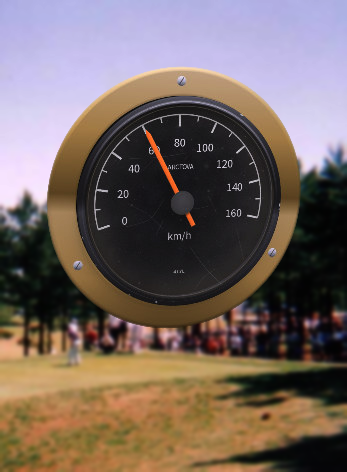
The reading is 60 km/h
